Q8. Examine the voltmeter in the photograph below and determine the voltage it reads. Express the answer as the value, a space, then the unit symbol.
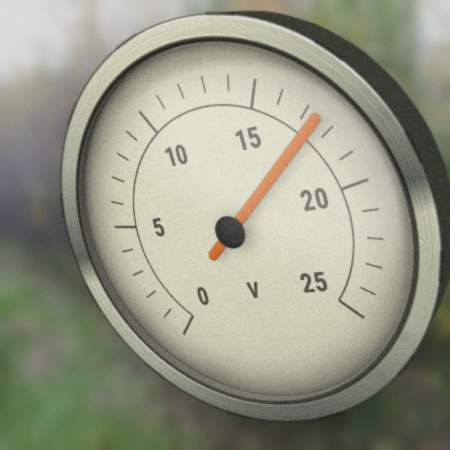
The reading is 17.5 V
